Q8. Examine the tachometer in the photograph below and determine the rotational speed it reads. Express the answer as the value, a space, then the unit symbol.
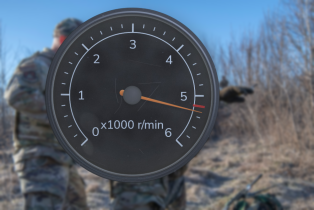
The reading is 5300 rpm
